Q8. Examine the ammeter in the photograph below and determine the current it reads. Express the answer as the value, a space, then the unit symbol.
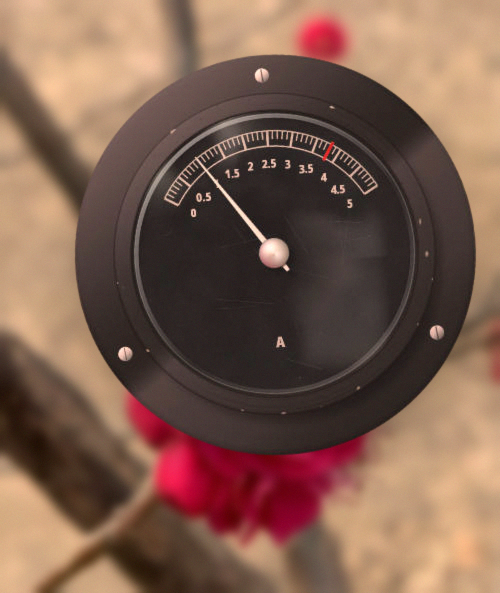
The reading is 1 A
